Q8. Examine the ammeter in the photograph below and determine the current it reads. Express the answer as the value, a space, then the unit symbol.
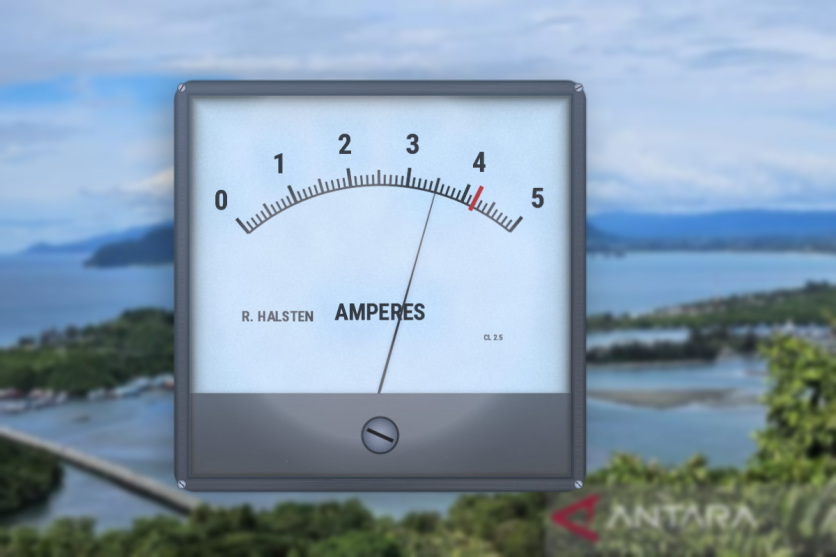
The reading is 3.5 A
